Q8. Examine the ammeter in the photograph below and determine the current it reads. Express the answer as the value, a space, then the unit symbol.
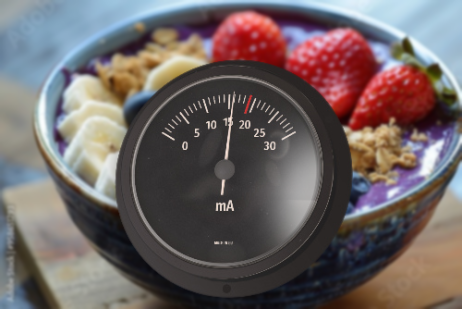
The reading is 16 mA
